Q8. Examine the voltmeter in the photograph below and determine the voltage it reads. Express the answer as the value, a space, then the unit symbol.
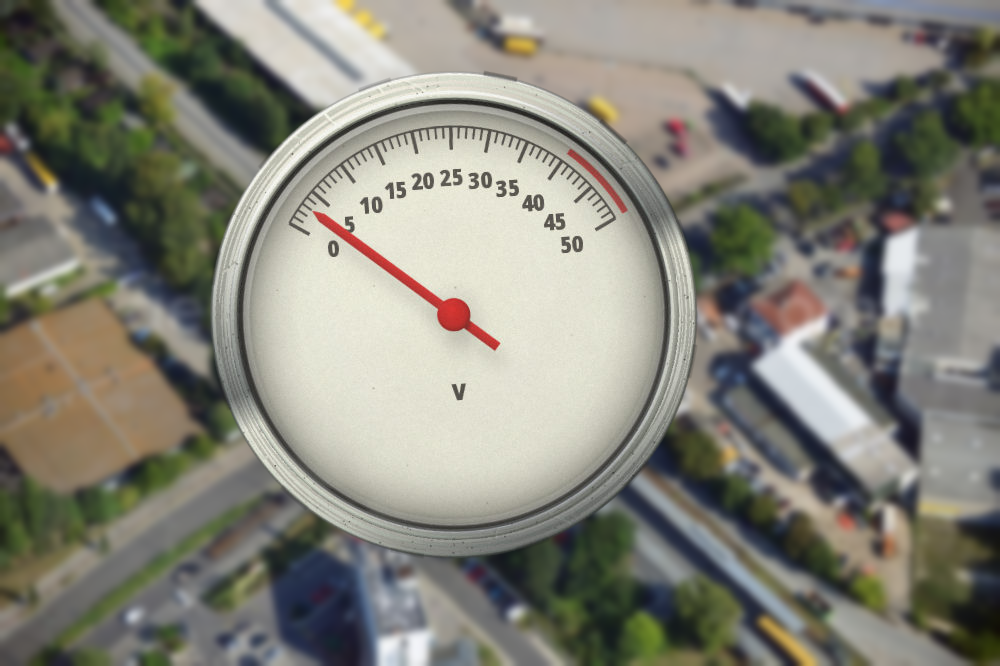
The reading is 3 V
